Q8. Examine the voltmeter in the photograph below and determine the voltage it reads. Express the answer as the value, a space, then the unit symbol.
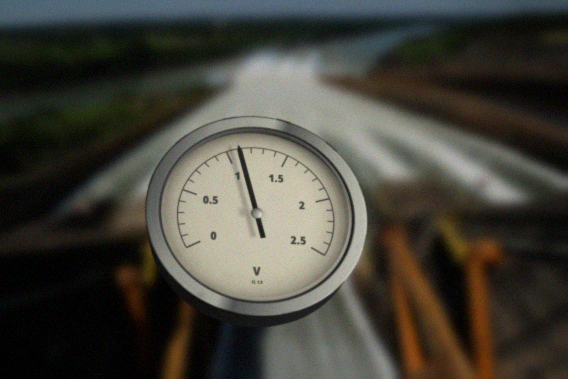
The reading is 1.1 V
